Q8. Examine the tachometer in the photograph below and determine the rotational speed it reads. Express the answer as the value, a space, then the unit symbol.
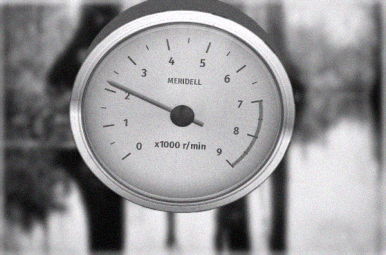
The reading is 2250 rpm
